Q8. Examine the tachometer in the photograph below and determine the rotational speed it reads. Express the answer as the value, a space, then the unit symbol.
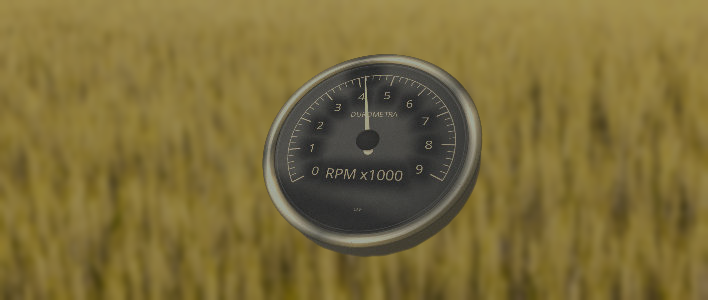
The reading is 4200 rpm
